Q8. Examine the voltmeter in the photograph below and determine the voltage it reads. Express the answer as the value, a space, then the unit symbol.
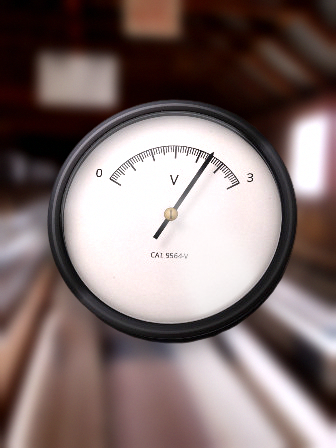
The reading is 2.25 V
